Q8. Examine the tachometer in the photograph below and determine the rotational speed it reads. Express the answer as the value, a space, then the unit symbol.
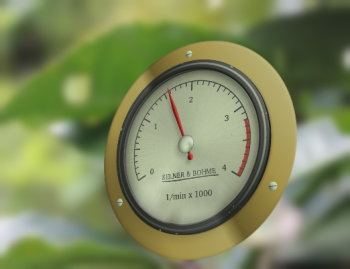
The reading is 1600 rpm
